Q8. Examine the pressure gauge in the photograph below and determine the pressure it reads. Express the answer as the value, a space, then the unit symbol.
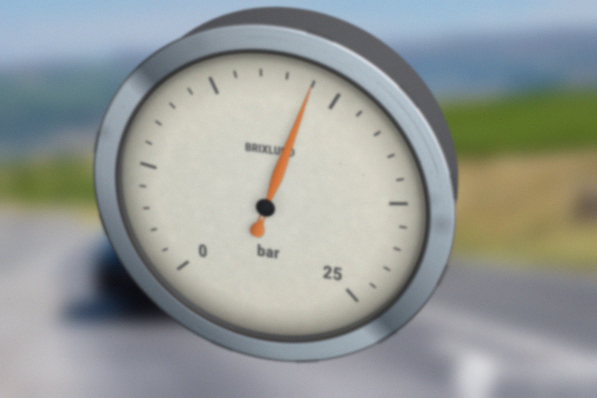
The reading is 14 bar
